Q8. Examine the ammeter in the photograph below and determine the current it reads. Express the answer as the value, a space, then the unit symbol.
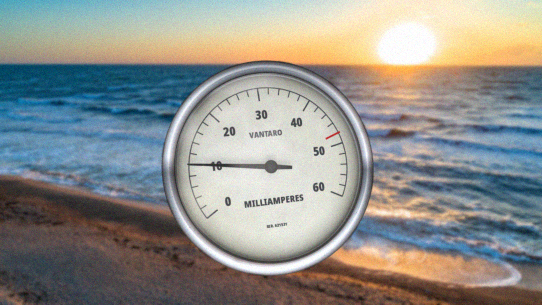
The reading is 10 mA
